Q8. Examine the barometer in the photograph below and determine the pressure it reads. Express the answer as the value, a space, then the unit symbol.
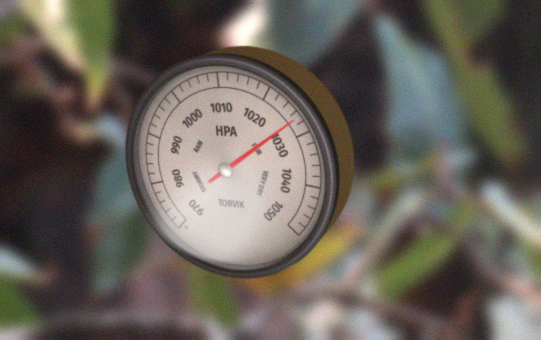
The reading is 1027 hPa
